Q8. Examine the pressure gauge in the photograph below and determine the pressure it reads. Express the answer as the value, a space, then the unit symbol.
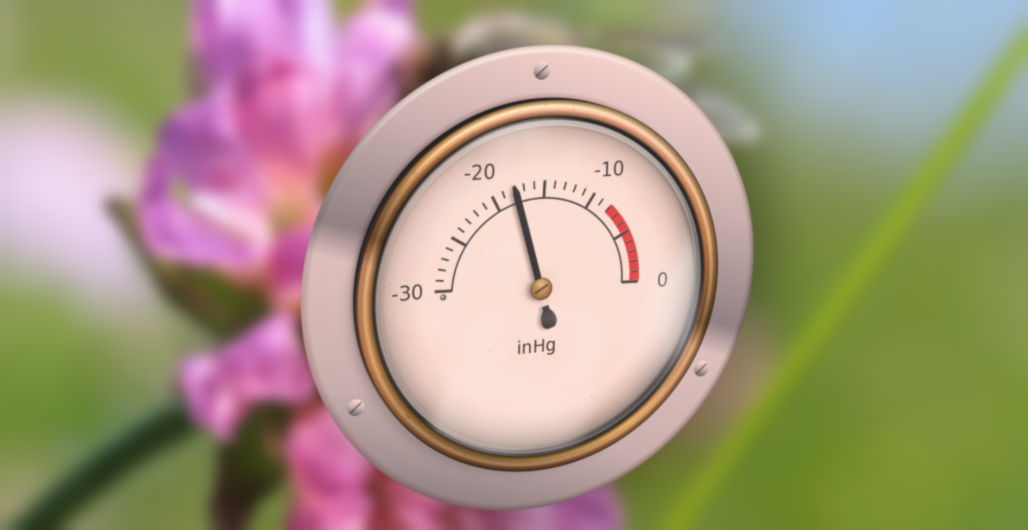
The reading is -18 inHg
